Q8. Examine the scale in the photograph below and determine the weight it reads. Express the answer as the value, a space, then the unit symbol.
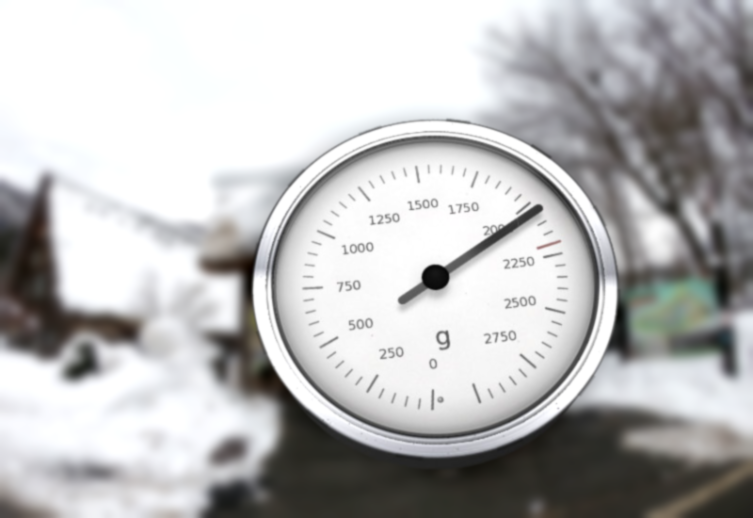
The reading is 2050 g
